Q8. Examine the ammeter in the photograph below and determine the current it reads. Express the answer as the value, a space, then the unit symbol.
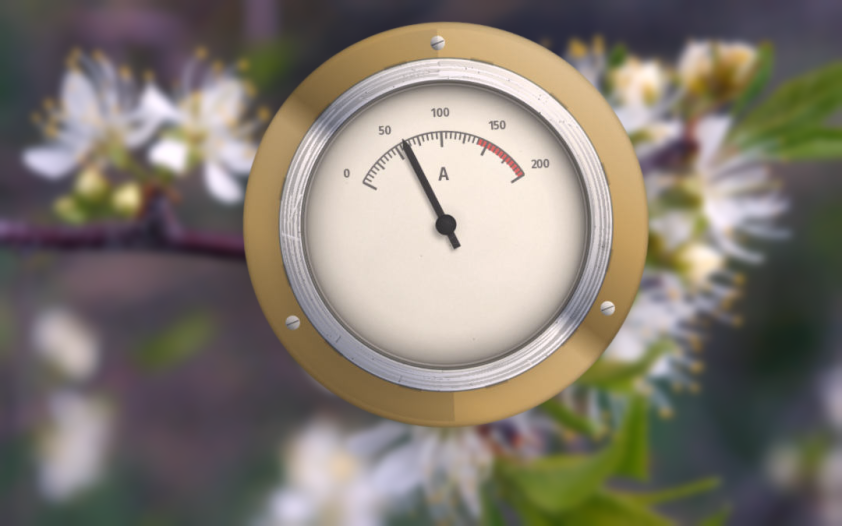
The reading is 60 A
